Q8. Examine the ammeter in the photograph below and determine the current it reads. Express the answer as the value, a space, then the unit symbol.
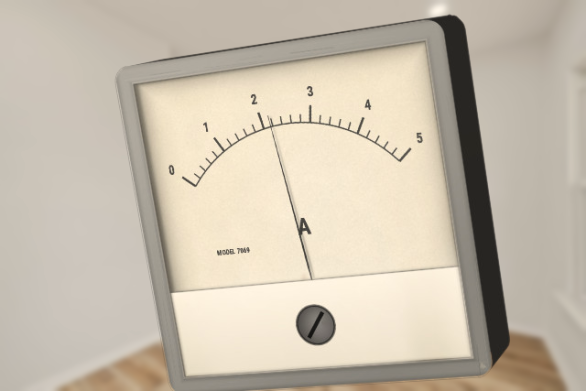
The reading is 2.2 A
